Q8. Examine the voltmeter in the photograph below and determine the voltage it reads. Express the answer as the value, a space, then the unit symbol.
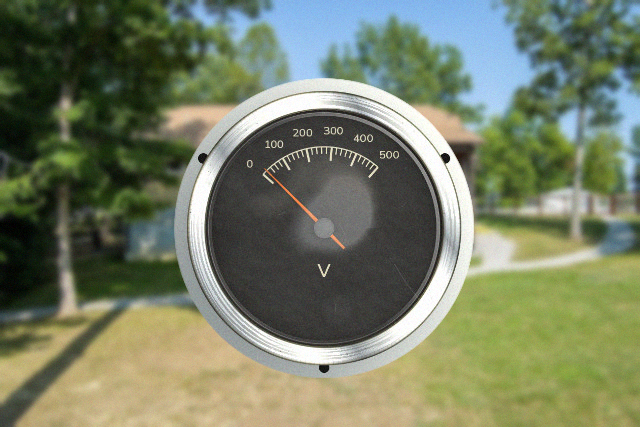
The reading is 20 V
